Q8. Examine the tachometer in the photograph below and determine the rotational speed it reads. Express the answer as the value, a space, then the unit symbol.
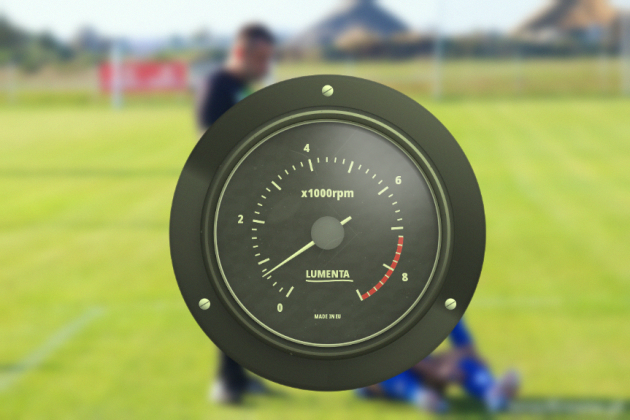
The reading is 700 rpm
